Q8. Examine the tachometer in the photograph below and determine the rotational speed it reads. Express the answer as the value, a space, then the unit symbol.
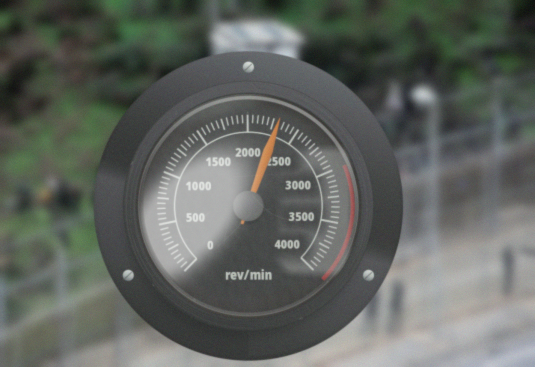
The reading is 2300 rpm
